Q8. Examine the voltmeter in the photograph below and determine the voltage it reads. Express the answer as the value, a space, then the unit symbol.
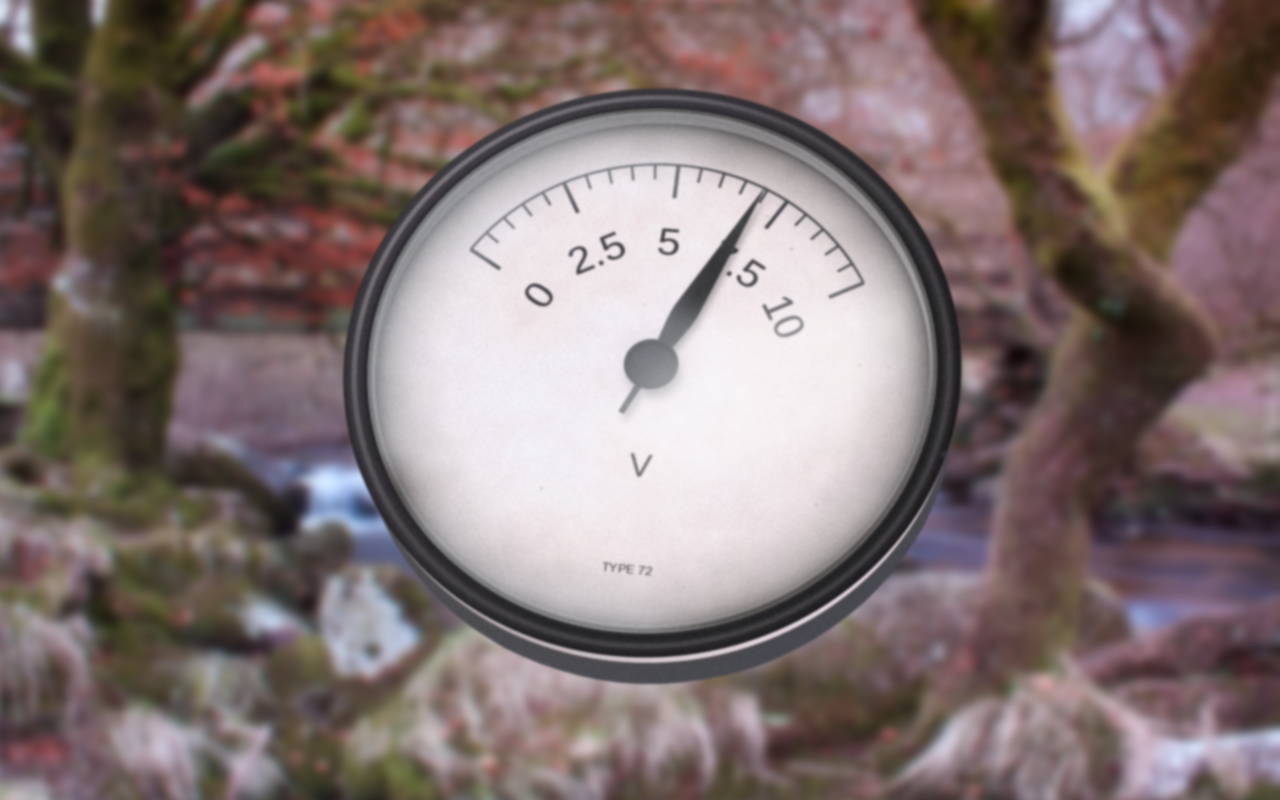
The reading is 7 V
